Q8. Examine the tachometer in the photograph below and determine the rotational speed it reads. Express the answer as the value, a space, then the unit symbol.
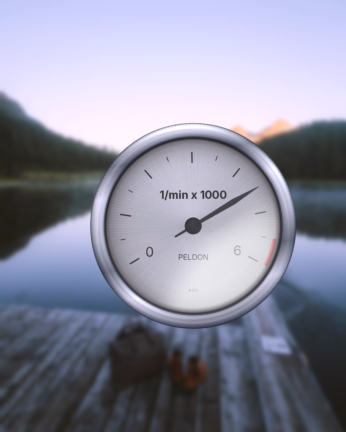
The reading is 4500 rpm
